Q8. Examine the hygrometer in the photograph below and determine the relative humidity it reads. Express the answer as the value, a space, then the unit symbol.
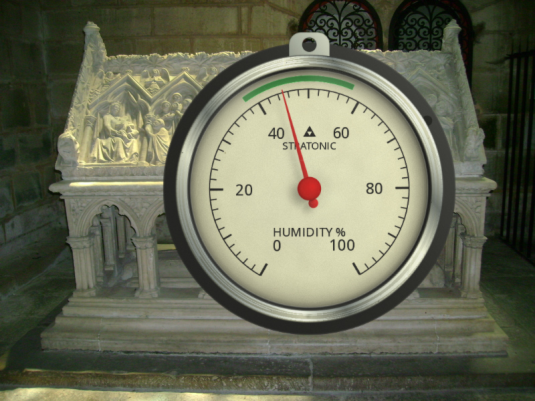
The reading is 45 %
